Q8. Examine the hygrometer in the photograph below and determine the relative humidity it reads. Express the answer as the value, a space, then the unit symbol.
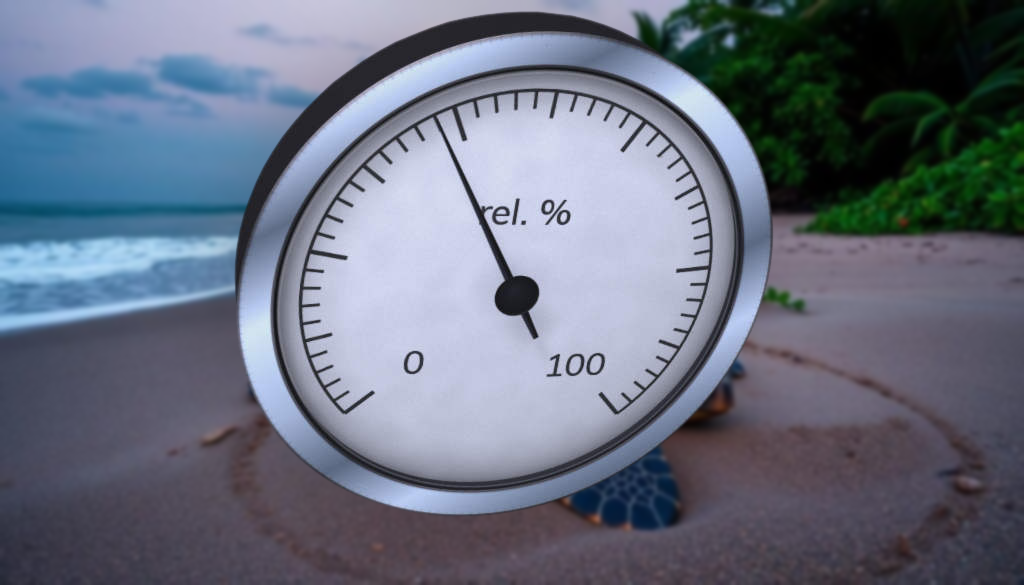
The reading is 38 %
